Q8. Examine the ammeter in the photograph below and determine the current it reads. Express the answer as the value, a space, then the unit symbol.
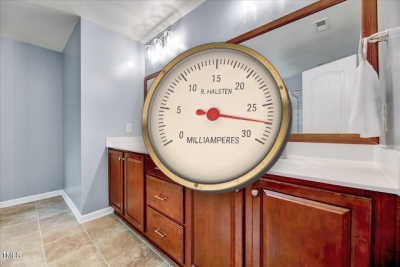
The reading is 27.5 mA
